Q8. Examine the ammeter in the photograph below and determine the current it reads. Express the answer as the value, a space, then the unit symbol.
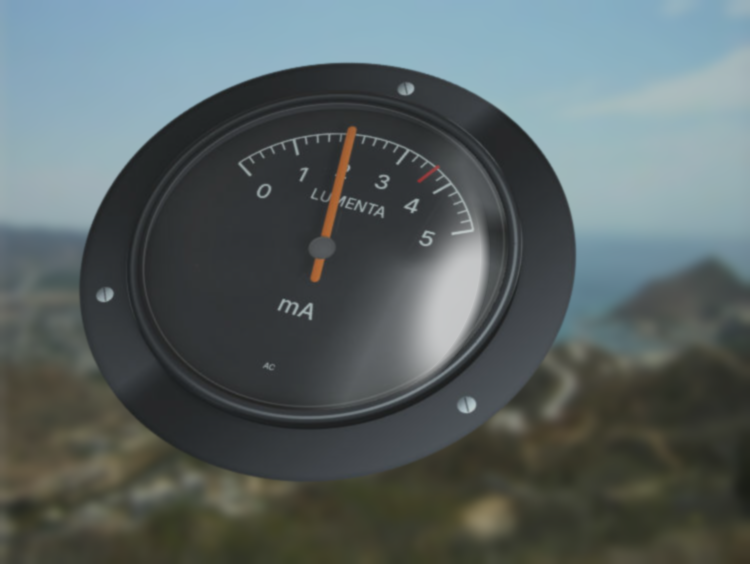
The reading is 2 mA
